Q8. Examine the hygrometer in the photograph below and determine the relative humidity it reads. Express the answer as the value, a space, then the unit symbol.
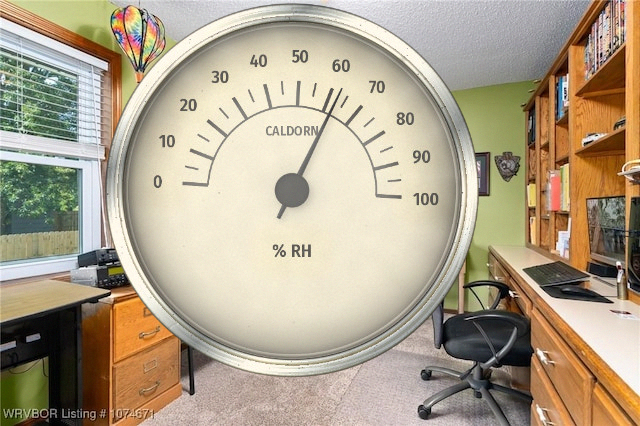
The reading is 62.5 %
